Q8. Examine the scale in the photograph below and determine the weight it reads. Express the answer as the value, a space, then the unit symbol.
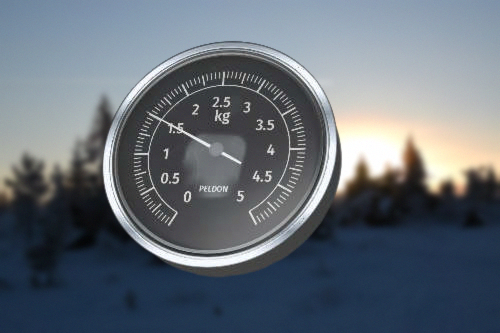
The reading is 1.5 kg
